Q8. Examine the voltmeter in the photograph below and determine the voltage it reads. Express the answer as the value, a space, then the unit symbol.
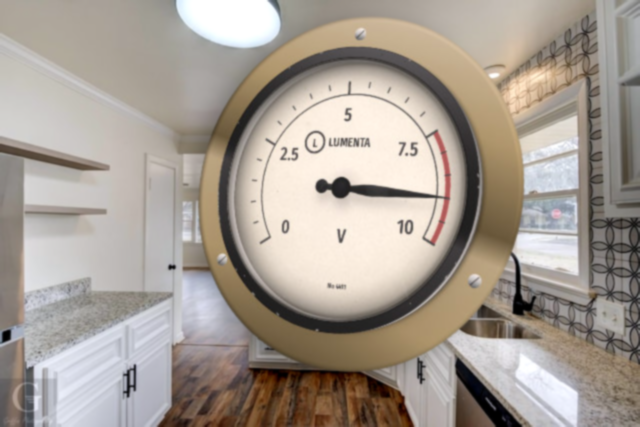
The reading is 9 V
